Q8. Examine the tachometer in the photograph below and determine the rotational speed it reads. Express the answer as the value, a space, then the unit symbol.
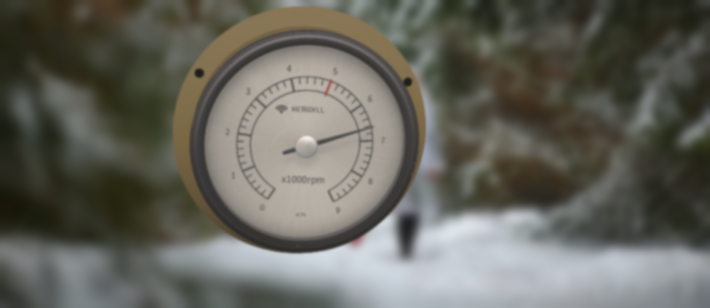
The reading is 6600 rpm
